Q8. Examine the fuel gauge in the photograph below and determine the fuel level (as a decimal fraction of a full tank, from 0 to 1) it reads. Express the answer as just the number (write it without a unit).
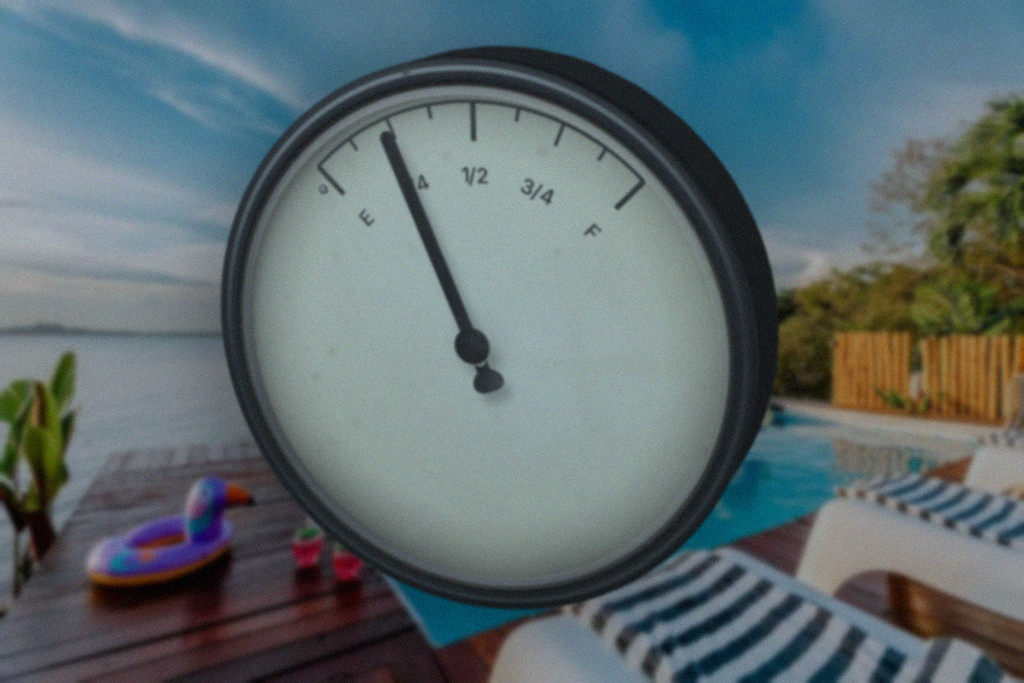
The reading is 0.25
